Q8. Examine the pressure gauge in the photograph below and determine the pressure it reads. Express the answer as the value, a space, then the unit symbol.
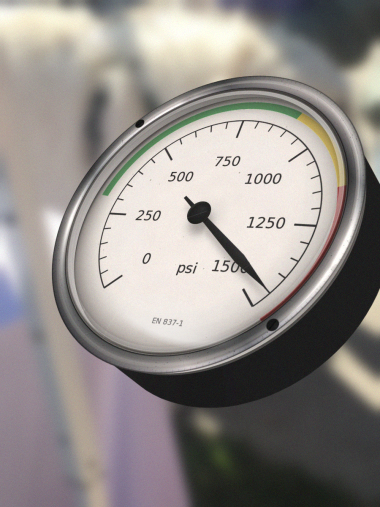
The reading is 1450 psi
